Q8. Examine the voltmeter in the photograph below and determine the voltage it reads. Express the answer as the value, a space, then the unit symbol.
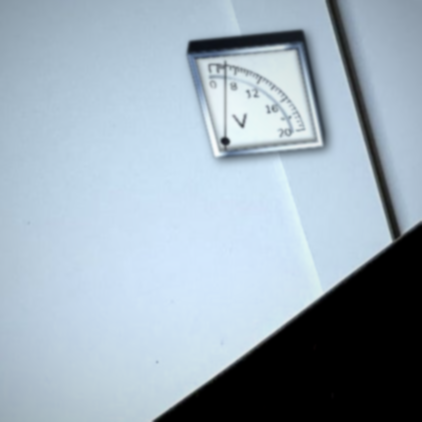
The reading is 6 V
